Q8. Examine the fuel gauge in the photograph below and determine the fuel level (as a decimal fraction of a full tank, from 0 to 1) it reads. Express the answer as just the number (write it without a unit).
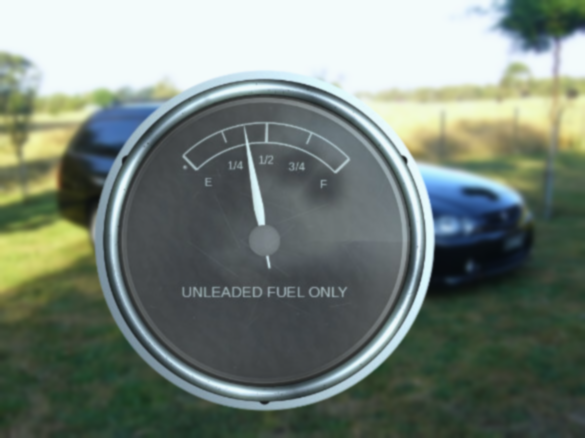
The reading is 0.375
